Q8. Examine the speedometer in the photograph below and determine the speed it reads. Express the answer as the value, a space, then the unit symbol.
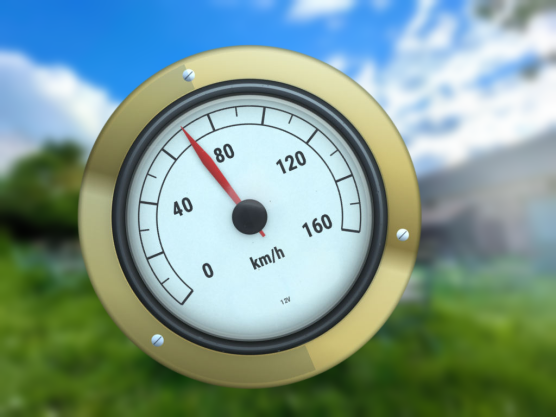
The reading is 70 km/h
